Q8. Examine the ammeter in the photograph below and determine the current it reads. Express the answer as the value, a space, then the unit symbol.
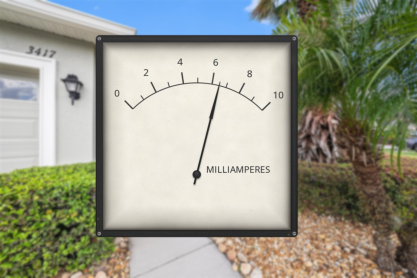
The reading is 6.5 mA
